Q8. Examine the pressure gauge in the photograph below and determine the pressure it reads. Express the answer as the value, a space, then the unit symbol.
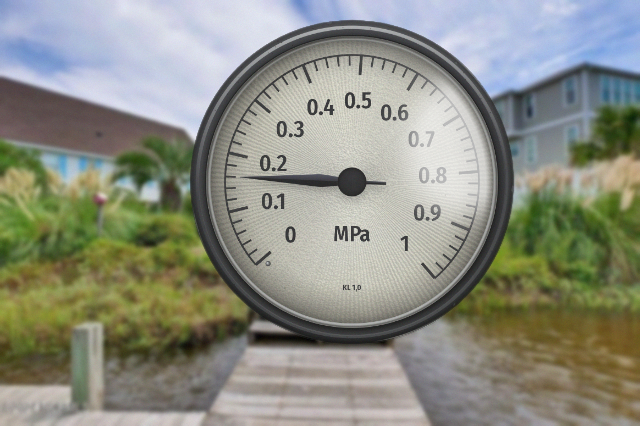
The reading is 0.16 MPa
